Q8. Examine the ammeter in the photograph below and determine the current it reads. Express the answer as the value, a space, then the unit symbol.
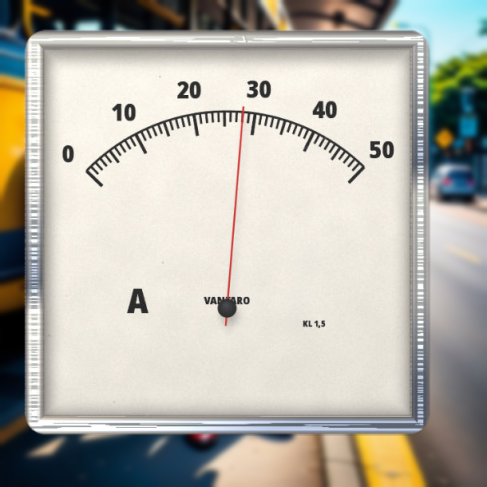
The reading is 28 A
